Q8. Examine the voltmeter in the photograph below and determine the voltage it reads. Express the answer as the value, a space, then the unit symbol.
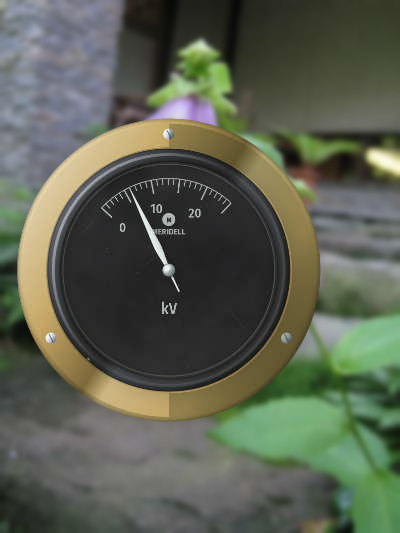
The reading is 6 kV
